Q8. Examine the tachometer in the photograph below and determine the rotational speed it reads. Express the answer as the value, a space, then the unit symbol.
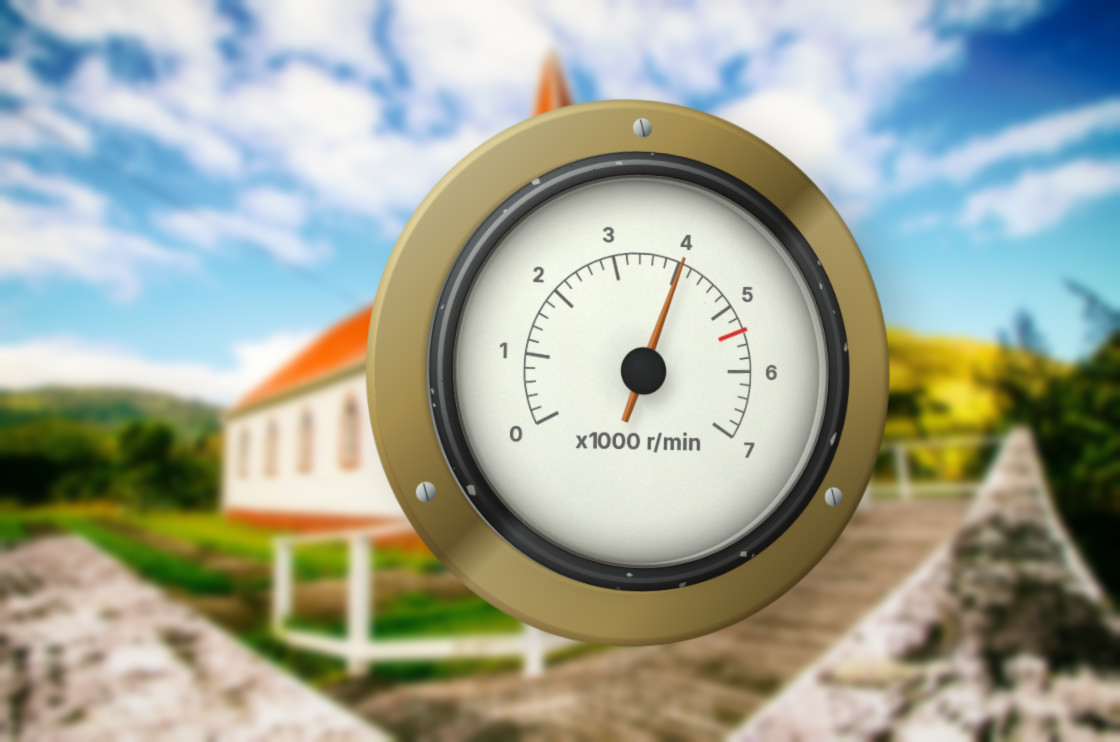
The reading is 4000 rpm
